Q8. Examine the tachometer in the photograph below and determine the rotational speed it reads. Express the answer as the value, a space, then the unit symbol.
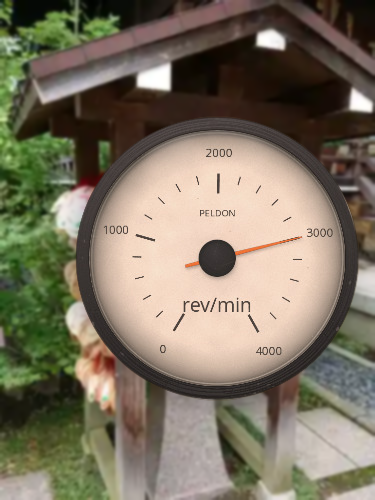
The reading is 3000 rpm
